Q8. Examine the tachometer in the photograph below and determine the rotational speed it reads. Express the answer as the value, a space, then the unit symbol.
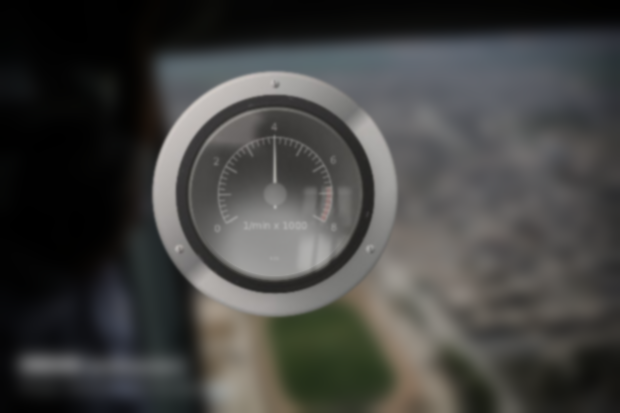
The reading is 4000 rpm
